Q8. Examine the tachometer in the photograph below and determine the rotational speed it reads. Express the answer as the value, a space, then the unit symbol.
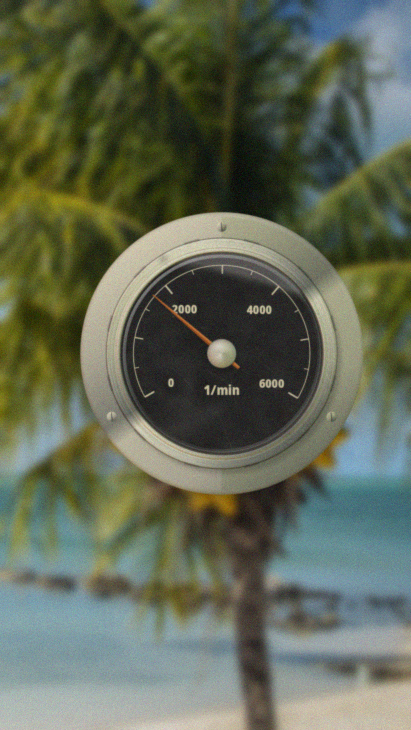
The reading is 1750 rpm
